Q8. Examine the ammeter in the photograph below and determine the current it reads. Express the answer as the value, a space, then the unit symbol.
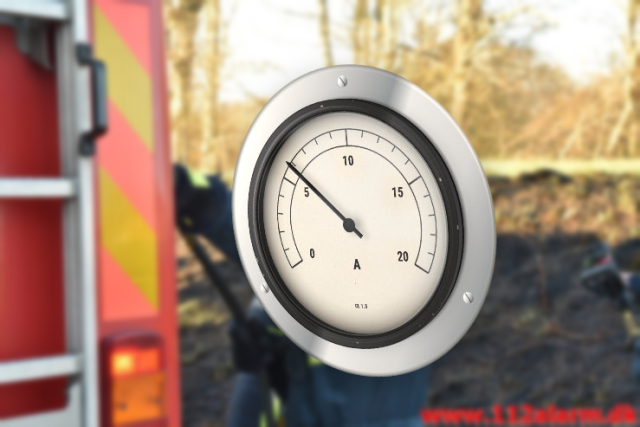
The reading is 6 A
